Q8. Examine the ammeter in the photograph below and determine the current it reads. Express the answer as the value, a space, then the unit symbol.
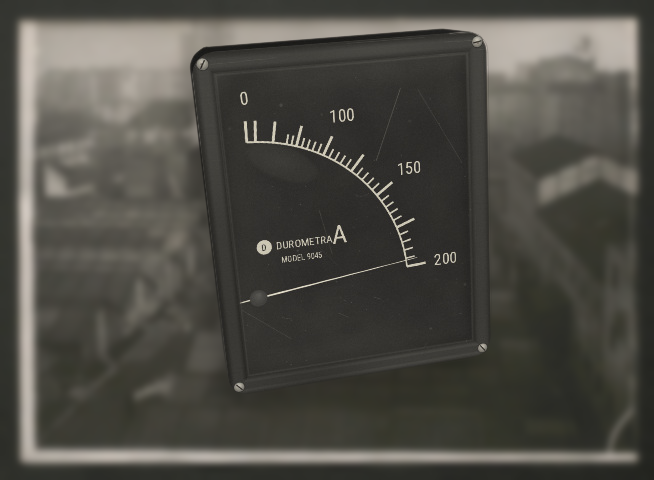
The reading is 195 A
